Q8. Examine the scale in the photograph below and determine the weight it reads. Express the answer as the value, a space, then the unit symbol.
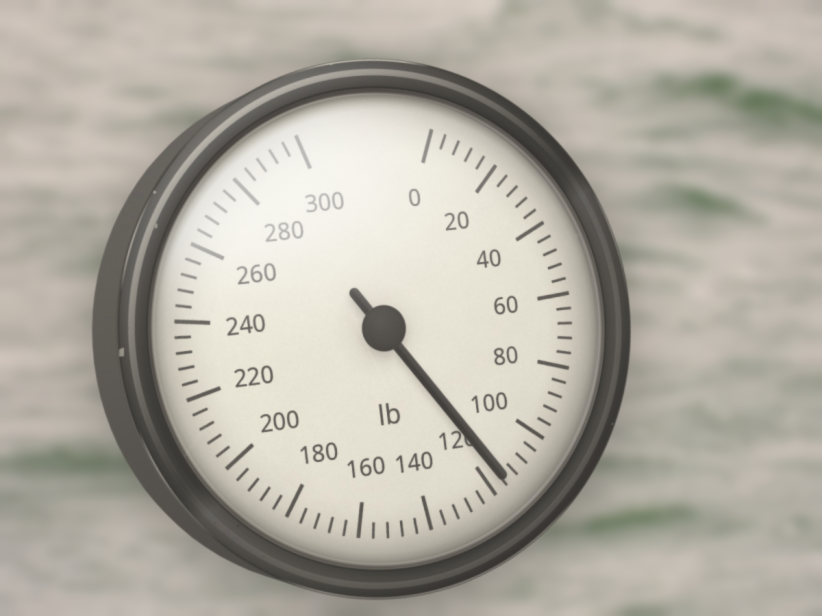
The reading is 116 lb
